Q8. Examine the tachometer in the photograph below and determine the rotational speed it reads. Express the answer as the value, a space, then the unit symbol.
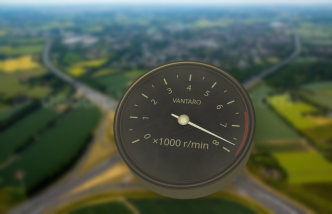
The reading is 7750 rpm
